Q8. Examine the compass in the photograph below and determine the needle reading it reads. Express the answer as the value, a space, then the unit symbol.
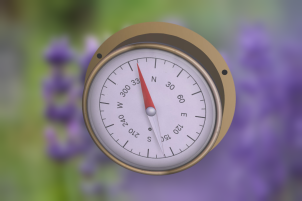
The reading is 340 °
